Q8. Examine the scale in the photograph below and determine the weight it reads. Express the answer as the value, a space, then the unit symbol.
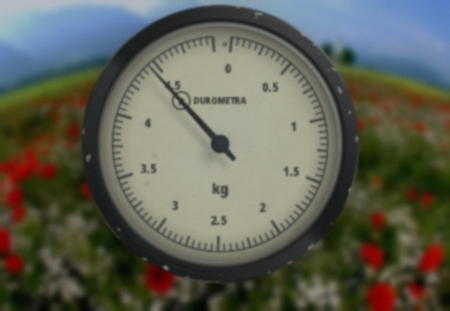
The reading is 4.45 kg
